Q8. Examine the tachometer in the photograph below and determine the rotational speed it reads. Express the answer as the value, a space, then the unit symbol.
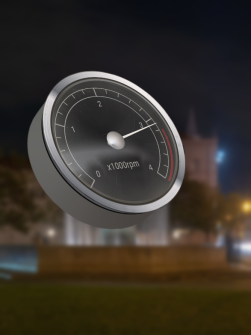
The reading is 3100 rpm
